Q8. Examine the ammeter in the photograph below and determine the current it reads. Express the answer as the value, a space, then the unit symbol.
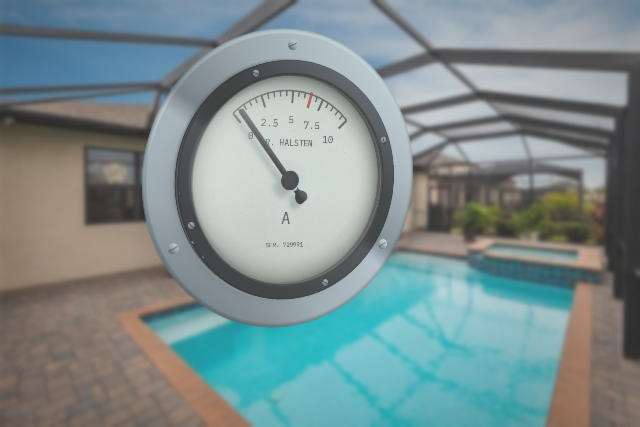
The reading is 0.5 A
